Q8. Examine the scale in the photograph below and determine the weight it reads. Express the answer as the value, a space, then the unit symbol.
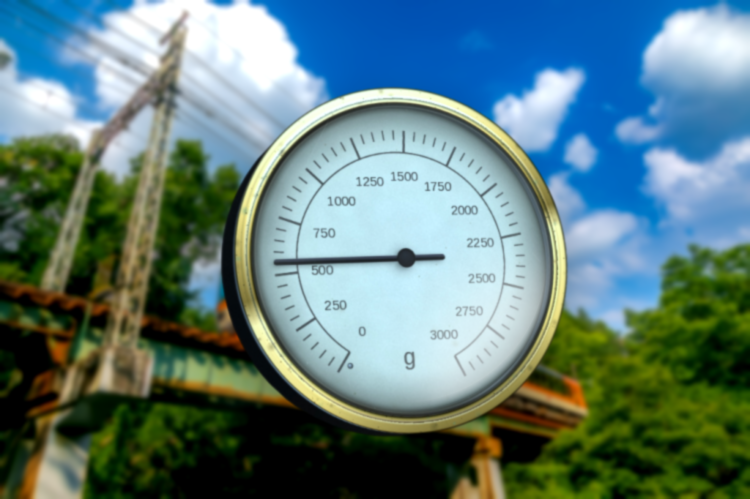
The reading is 550 g
